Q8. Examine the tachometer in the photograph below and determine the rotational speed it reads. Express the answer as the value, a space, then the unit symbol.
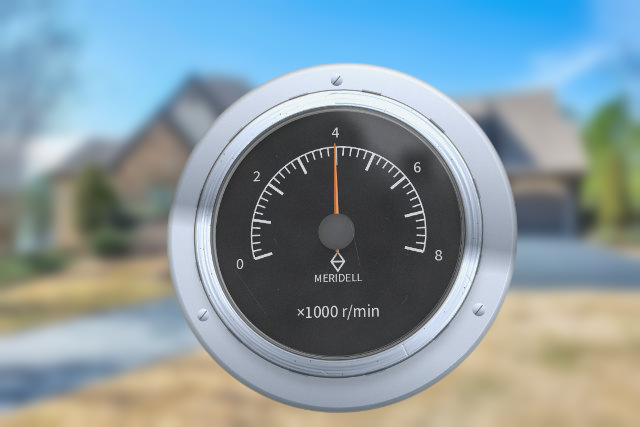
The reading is 4000 rpm
